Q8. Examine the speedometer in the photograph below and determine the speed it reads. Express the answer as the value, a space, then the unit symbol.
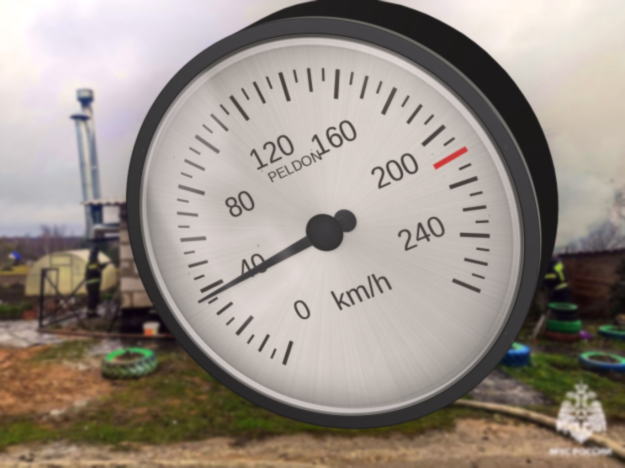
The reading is 37.5 km/h
